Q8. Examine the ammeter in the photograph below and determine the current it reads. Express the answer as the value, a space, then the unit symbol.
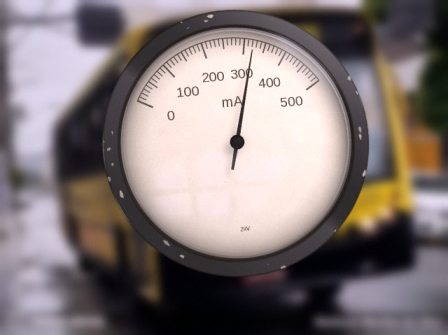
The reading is 320 mA
